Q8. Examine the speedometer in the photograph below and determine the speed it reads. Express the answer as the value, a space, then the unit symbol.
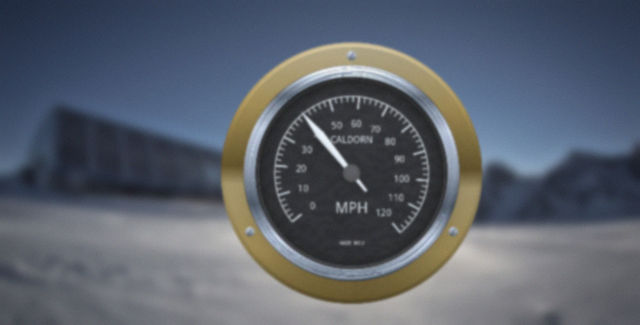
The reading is 40 mph
